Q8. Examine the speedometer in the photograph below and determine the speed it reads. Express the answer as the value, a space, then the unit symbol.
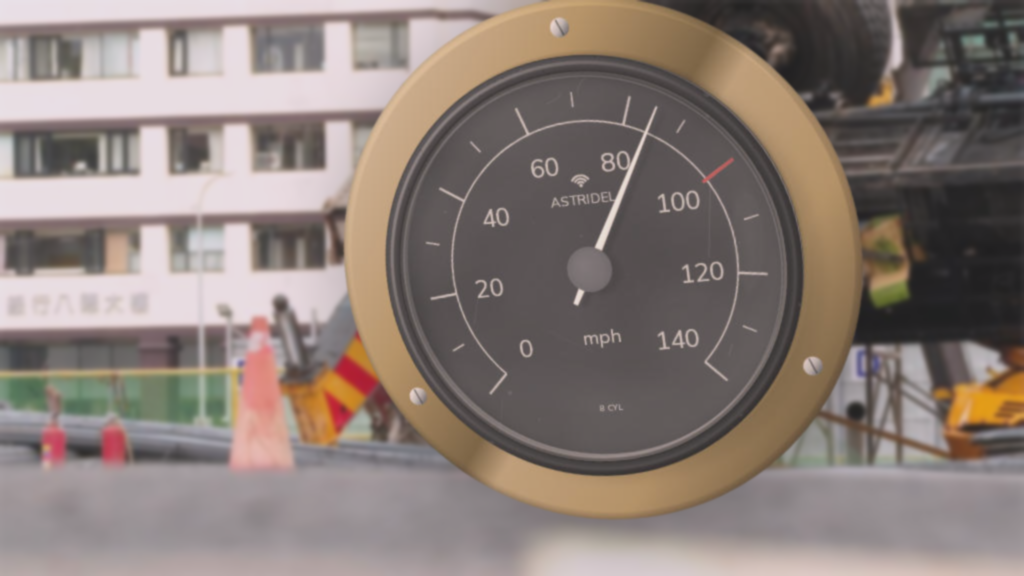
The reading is 85 mph
